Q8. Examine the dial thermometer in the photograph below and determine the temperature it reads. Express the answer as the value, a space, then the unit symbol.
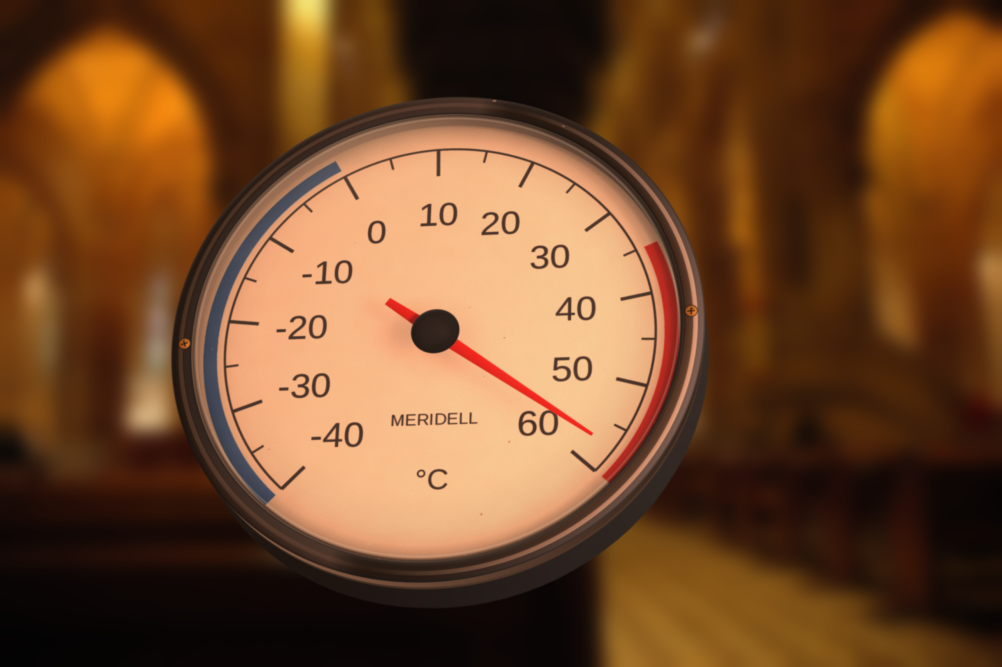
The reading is 57.5 °C
